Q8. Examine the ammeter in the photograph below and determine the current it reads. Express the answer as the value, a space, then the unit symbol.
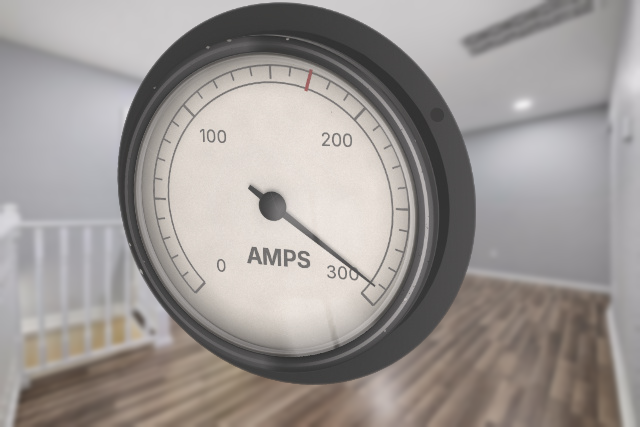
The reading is 290 A
